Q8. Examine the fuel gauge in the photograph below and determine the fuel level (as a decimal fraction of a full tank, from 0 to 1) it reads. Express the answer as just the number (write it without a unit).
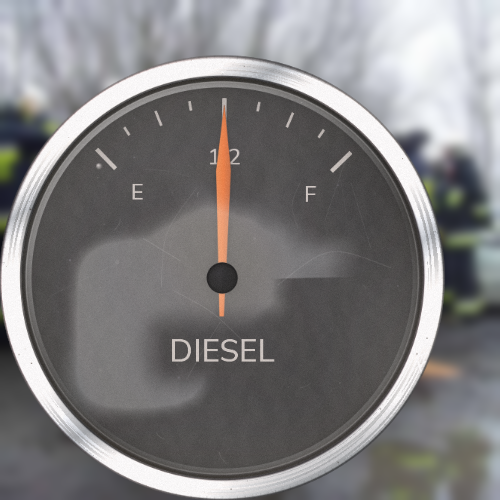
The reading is 0.5
